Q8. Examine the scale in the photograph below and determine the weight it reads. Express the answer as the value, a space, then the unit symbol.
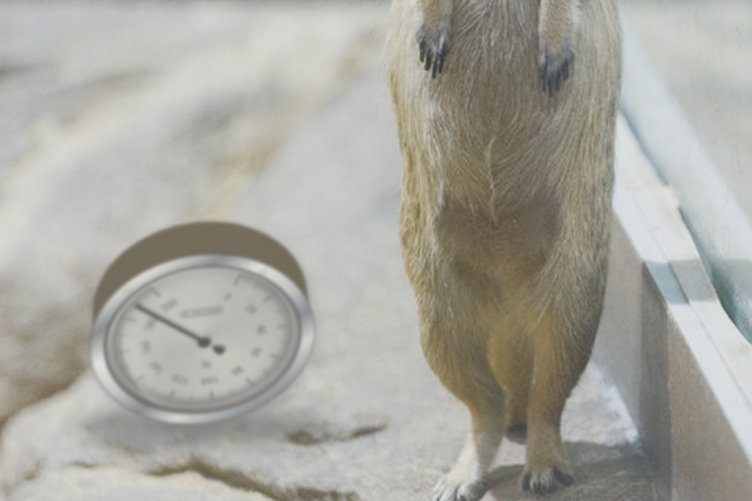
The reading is 190 lb
